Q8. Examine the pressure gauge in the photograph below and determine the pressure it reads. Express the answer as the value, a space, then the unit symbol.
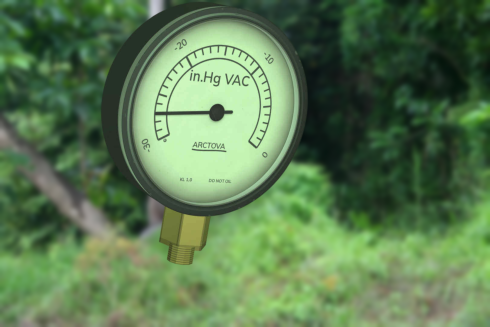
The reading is -27 inHg
